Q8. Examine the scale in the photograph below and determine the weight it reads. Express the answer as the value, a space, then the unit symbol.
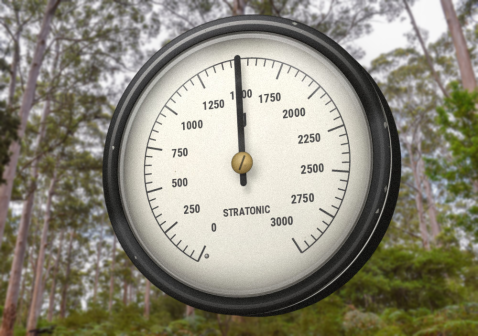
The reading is 1500 g
